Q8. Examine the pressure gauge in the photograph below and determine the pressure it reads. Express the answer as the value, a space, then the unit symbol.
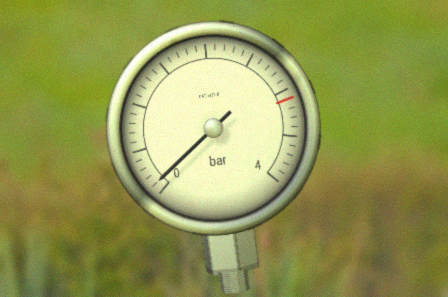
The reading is 0.1 bar
